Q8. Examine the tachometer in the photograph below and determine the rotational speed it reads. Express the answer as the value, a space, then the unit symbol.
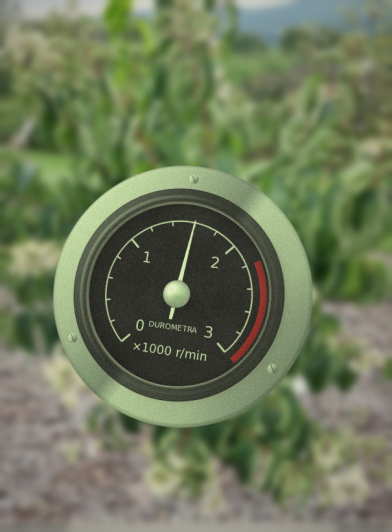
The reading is 1600 rpm
